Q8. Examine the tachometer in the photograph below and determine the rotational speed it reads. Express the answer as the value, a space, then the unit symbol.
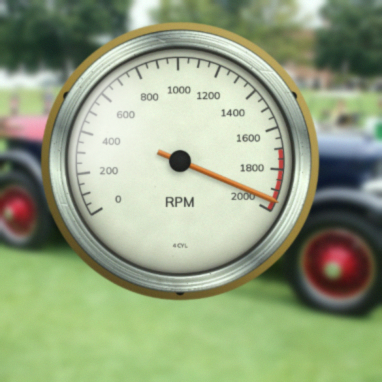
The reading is 1950 rpm
